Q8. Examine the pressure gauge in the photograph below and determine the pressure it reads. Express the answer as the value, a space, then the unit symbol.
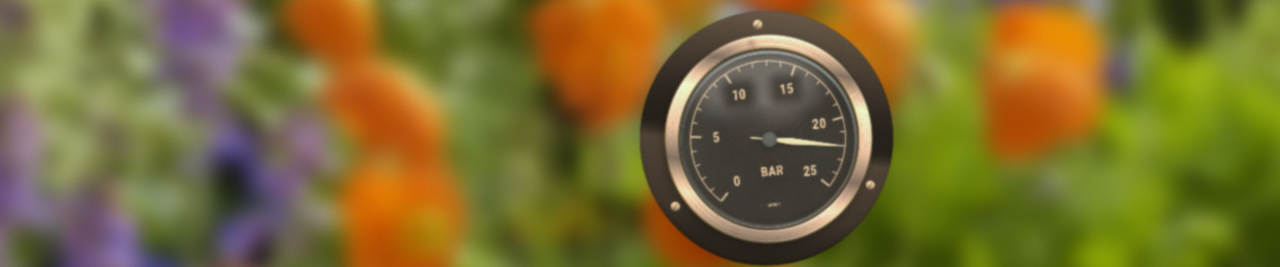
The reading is 22 bar
